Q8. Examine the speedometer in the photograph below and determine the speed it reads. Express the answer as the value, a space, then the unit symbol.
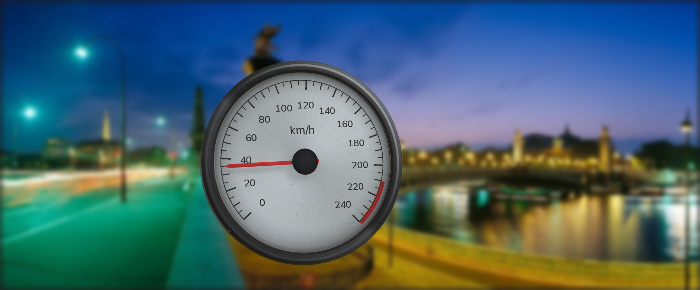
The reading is 35 km/h
